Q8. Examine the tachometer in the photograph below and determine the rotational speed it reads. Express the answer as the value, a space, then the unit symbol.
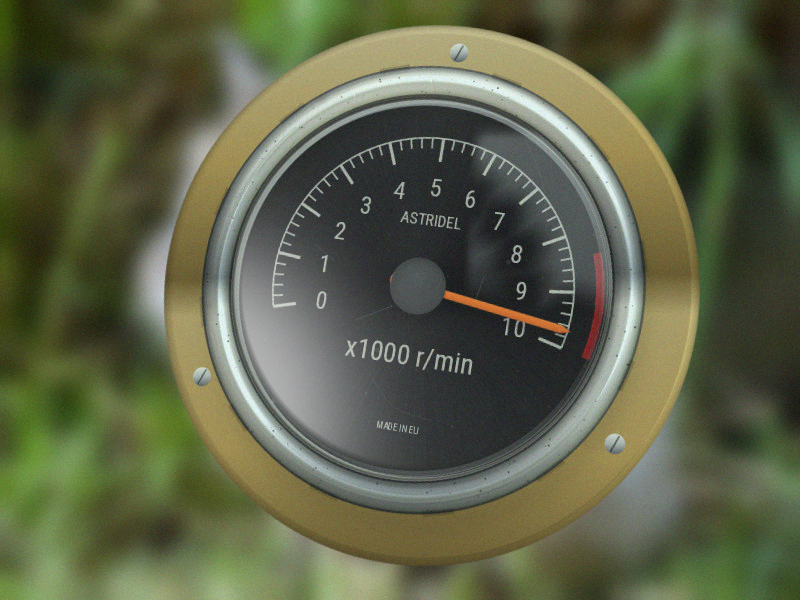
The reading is 9700 rpm
